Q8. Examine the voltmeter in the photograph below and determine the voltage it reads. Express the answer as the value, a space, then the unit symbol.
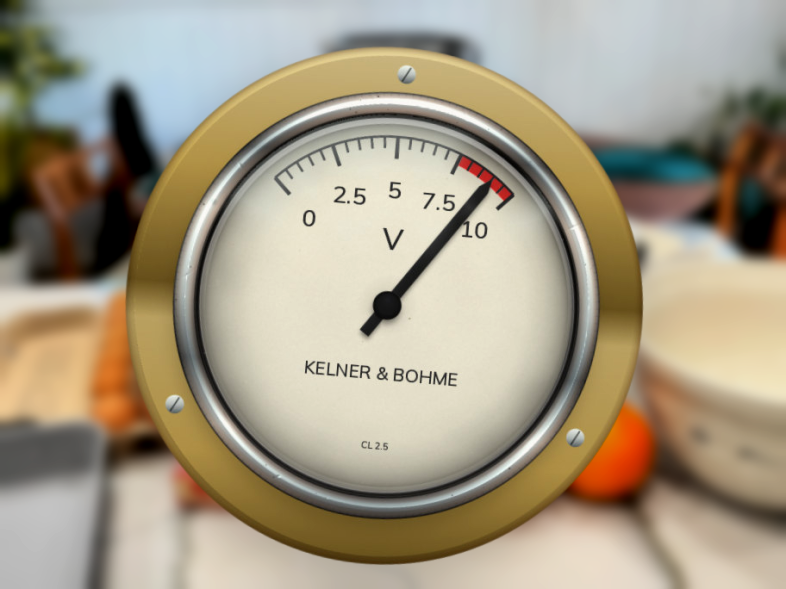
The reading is 9 V
